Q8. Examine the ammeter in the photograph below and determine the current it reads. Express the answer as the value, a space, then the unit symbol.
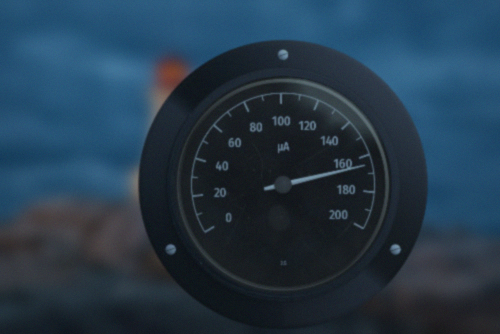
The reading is 165 µA
